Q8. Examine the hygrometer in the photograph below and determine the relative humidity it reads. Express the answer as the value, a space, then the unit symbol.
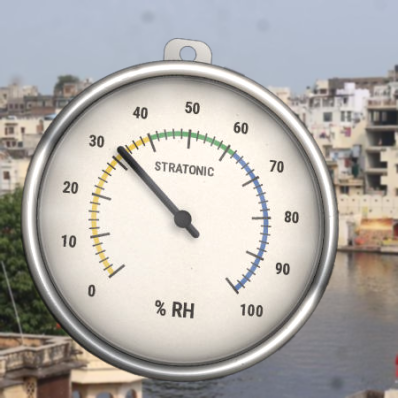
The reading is 32 %
